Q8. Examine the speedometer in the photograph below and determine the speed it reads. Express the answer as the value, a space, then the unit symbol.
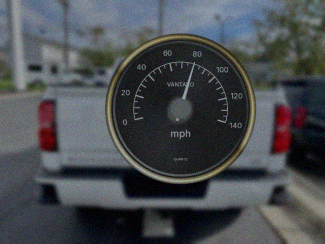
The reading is 80 mph
